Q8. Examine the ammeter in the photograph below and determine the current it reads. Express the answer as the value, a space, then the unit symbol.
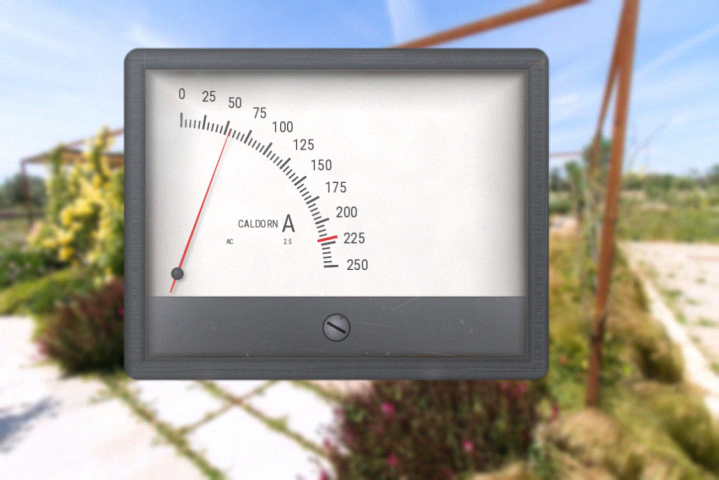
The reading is 55 A
